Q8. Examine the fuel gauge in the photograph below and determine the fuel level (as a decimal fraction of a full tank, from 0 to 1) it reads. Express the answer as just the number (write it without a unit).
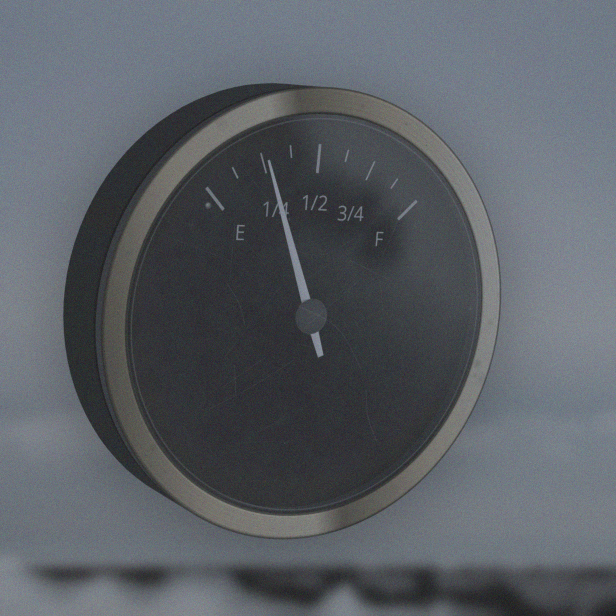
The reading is 0.25
